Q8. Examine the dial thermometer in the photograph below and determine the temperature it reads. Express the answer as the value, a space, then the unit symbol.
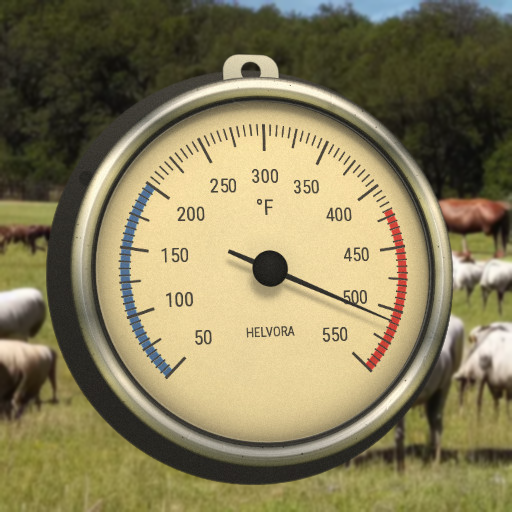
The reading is 510 °F
